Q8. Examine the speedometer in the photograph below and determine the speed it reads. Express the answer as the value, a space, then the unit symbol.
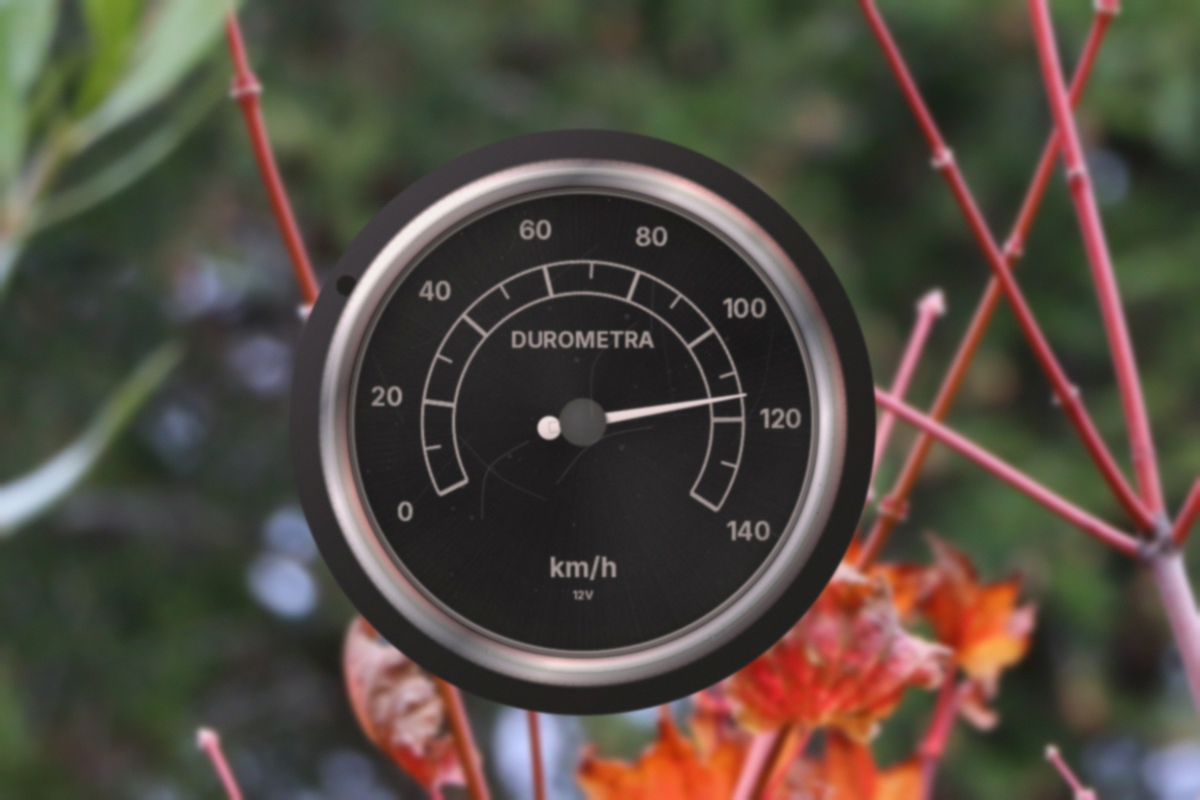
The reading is 115 km/h
